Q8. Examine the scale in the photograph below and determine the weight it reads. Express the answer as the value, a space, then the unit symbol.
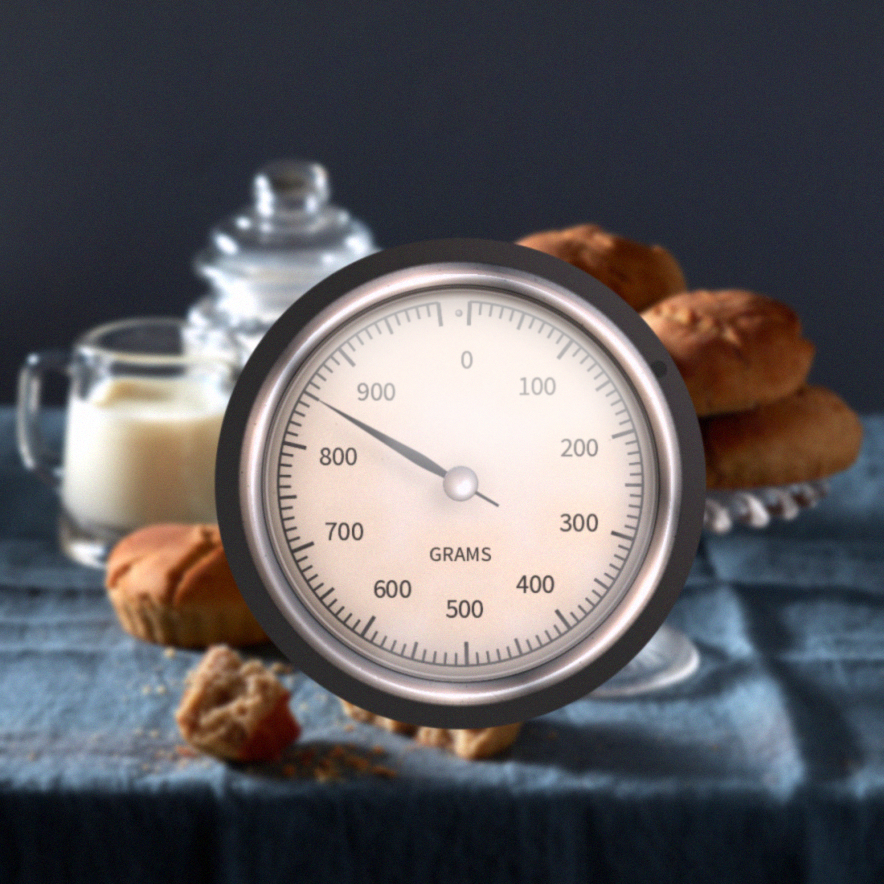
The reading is 850 g
